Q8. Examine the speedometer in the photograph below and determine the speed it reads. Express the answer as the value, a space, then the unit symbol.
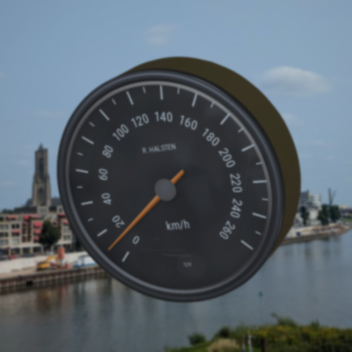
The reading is 10 km/h
